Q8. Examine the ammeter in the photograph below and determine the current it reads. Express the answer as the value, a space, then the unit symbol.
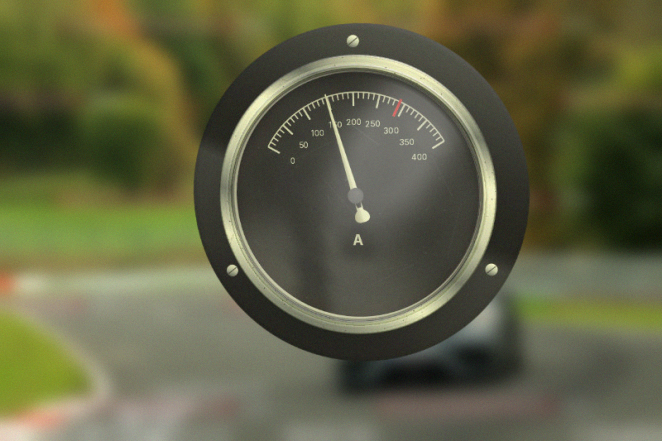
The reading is 150 A
